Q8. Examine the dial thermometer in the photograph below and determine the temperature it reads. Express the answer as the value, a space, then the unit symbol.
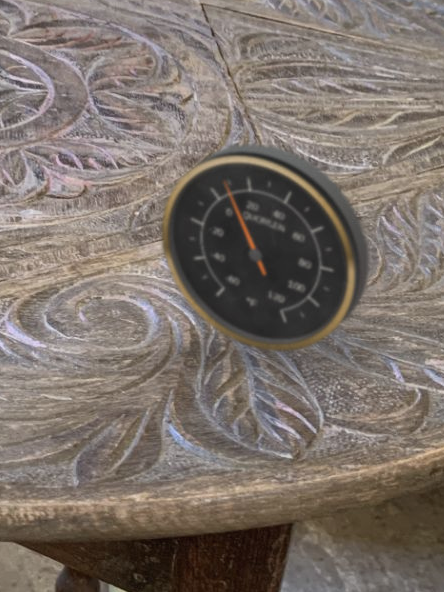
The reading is 10 °F
